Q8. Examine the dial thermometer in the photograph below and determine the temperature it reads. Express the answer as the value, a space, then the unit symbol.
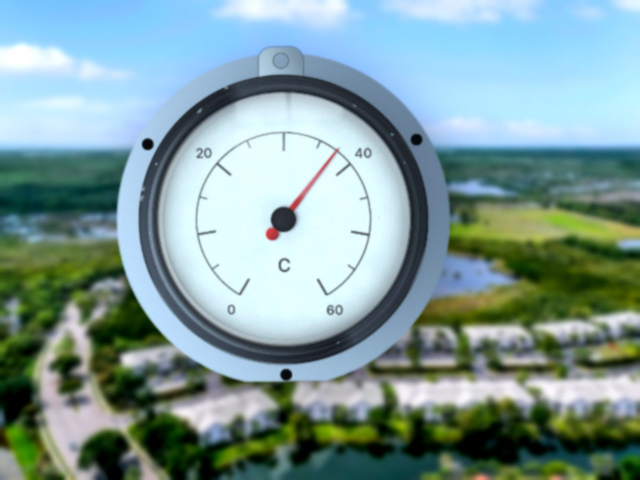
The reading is 37.5 °C
